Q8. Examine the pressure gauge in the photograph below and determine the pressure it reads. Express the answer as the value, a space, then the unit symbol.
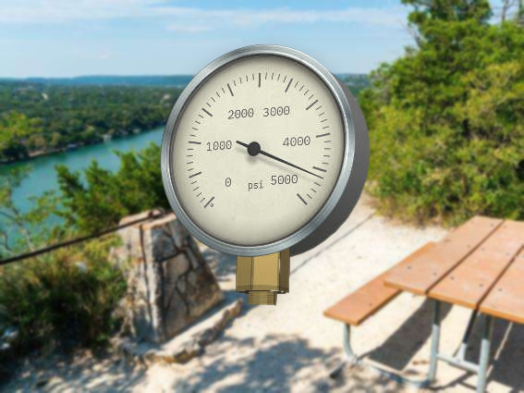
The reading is 4600 psi
